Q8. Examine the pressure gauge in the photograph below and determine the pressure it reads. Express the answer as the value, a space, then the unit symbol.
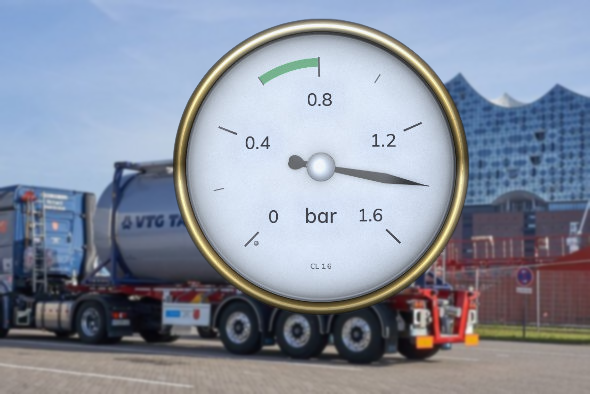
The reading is 1.4 bar
